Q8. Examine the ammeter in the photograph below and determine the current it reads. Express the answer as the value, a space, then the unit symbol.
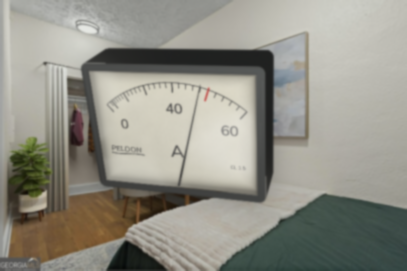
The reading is 48 A
